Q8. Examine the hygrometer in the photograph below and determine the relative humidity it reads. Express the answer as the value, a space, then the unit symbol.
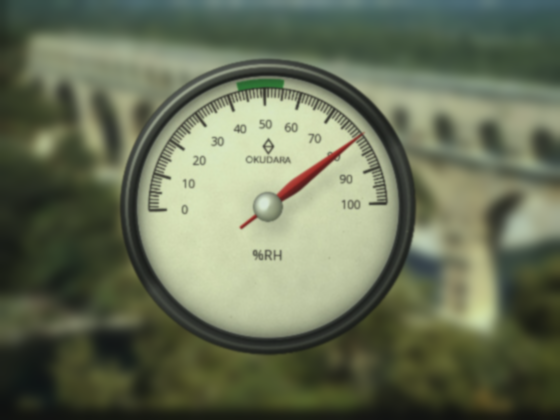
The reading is 80 %
